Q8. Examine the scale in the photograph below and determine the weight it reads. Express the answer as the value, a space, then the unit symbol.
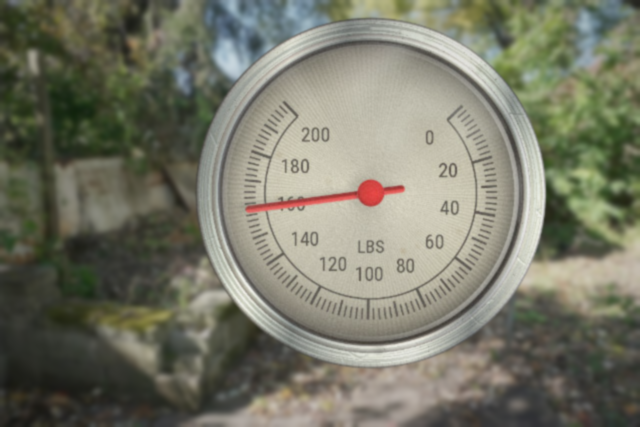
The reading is 160 lb
